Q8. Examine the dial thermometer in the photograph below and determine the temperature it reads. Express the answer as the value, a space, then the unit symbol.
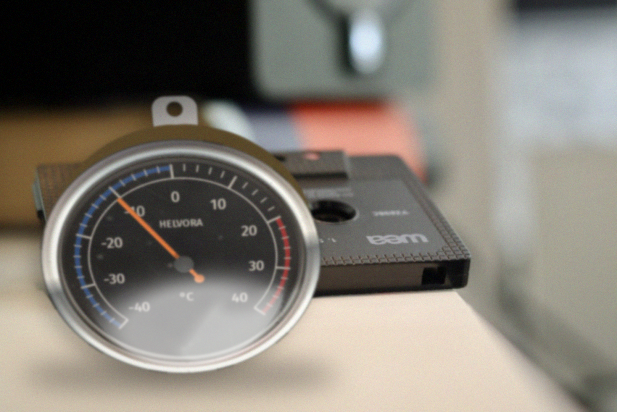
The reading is -10 °C
